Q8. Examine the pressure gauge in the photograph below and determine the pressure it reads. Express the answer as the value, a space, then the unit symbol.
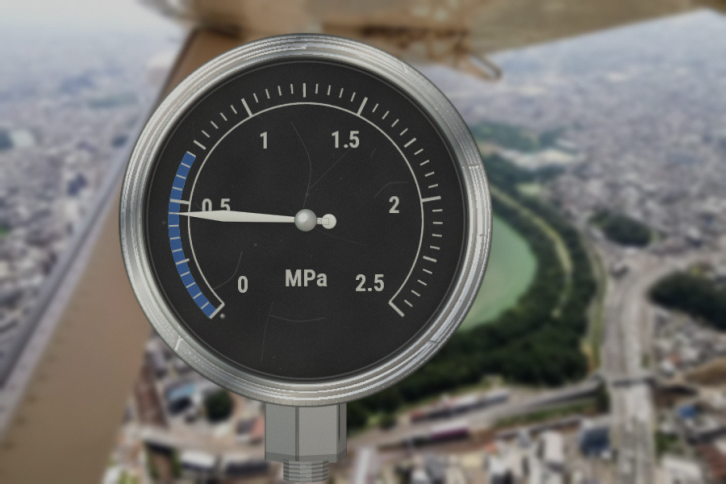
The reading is 0.45 MPa
